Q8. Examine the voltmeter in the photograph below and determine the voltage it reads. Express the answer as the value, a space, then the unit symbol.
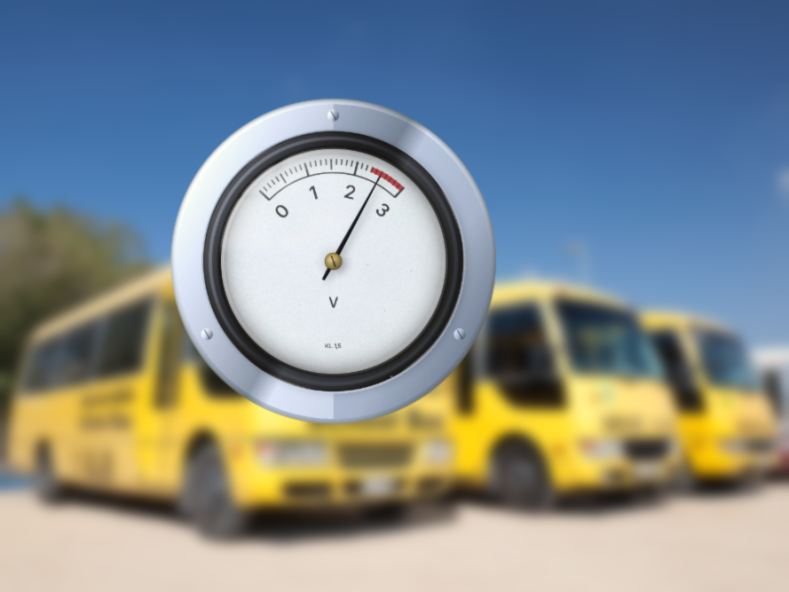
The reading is 2.5 V
